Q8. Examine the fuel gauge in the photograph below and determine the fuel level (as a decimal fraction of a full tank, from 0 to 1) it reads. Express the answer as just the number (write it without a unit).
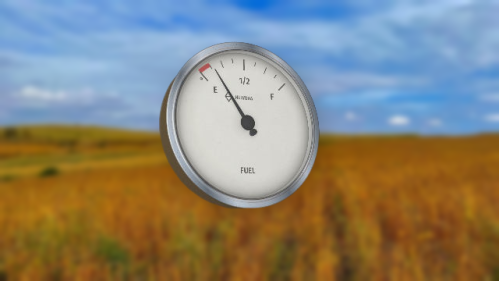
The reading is 0.125
